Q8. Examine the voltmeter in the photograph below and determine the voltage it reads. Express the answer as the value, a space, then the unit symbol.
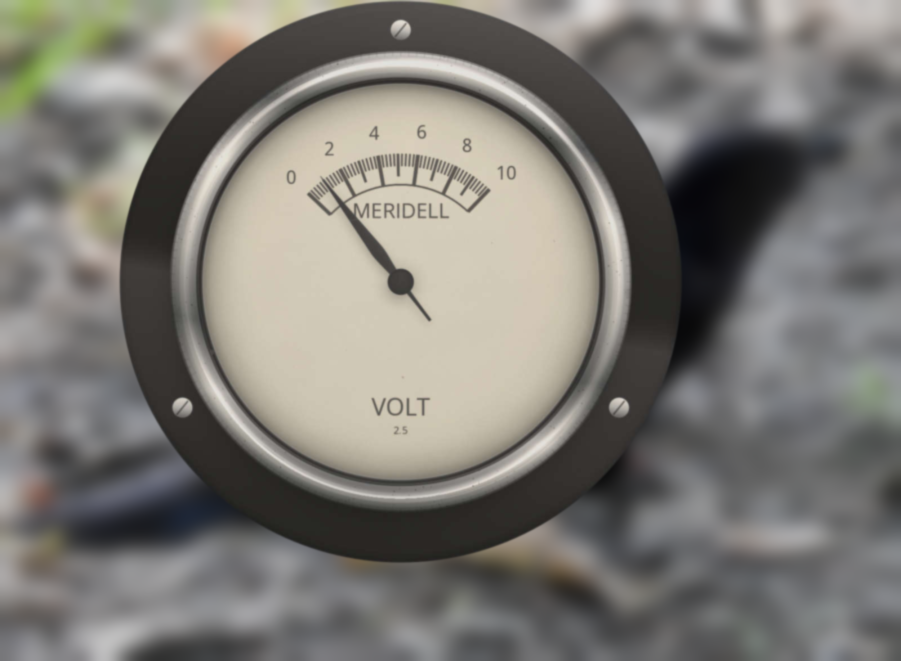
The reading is 1 V
